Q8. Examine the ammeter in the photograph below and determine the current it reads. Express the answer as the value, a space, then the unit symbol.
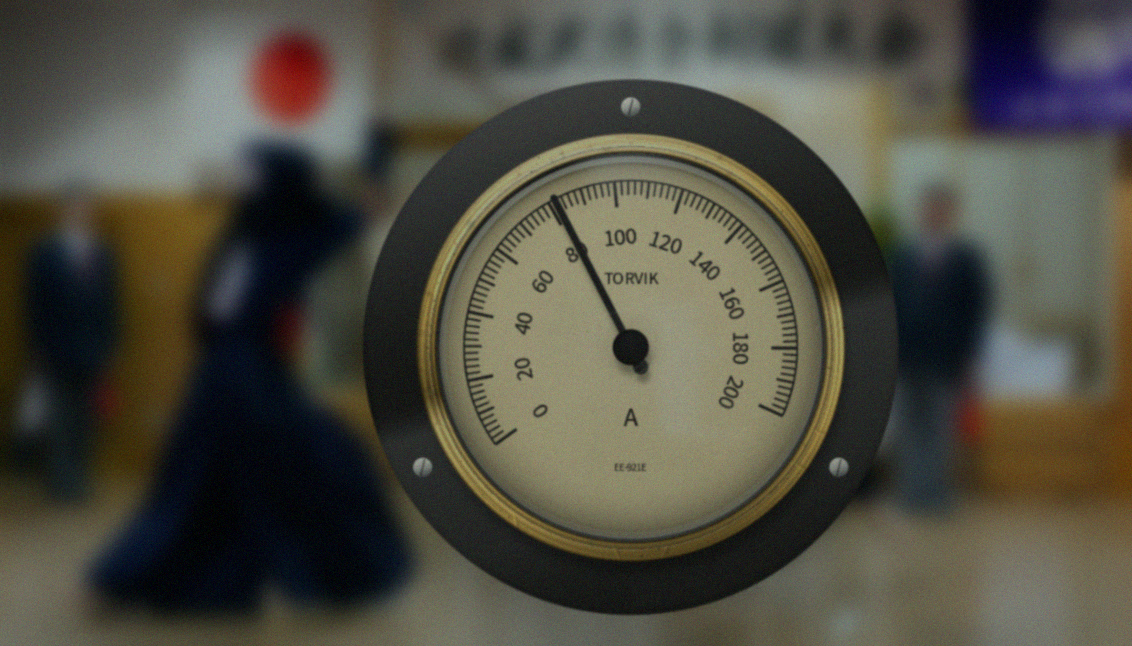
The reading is 82 A
